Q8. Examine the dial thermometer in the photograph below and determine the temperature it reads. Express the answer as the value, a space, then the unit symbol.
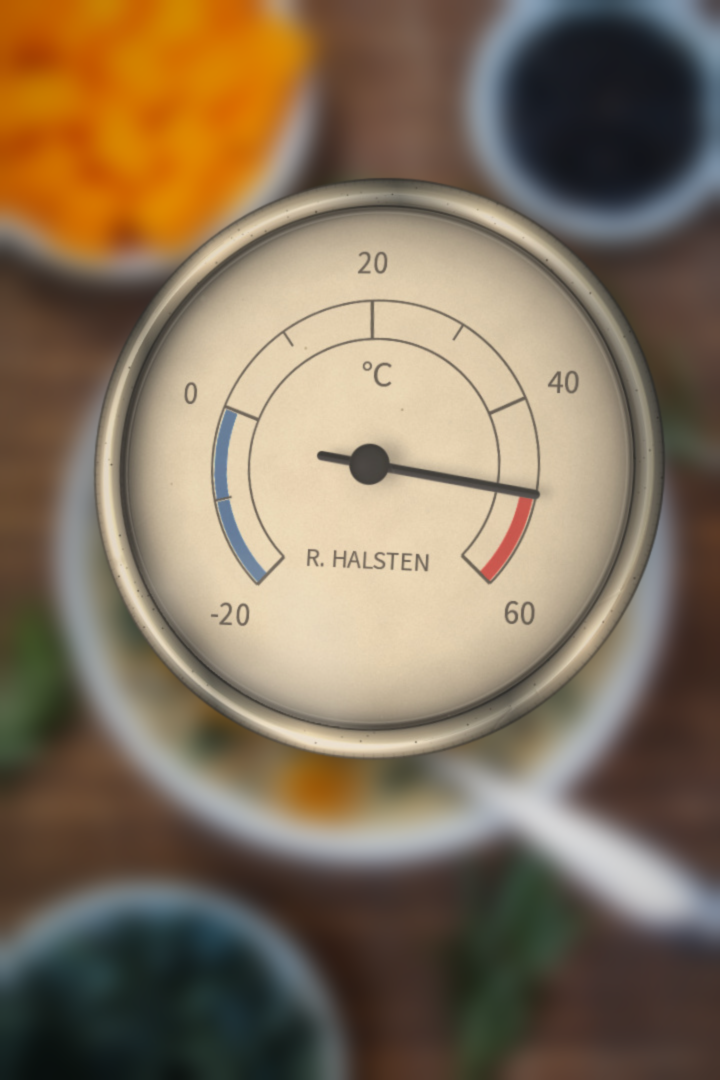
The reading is 50 °C
